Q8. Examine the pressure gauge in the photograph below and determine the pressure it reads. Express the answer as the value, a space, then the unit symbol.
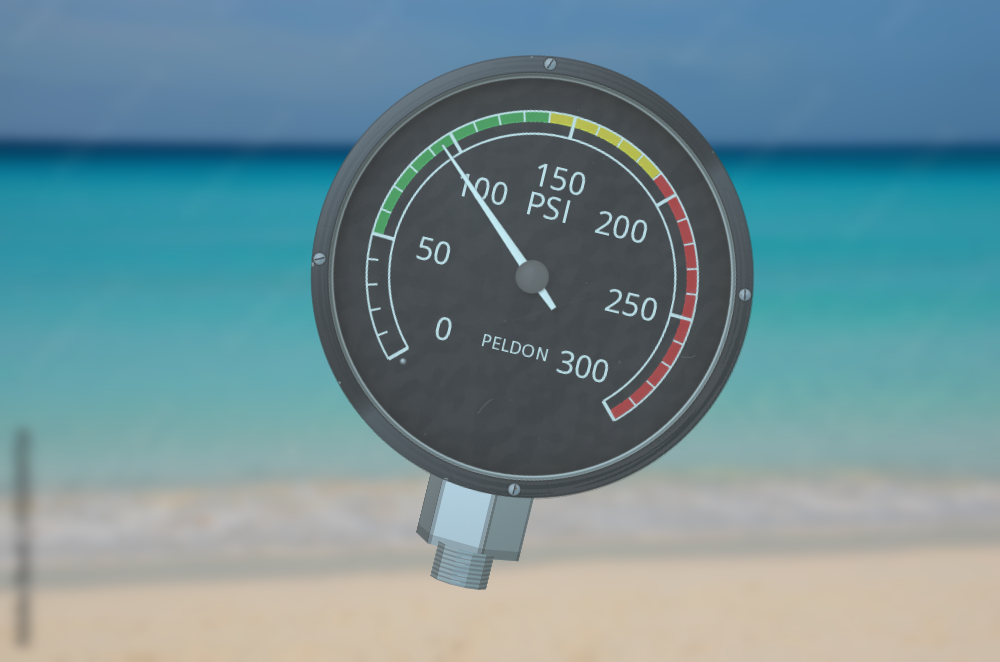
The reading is 95 psi
